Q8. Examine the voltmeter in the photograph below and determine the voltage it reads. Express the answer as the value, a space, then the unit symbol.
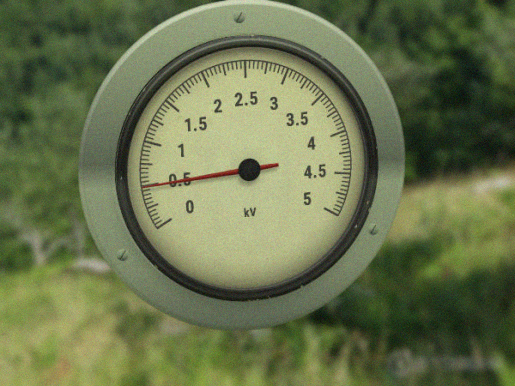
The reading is 0.5 kV
